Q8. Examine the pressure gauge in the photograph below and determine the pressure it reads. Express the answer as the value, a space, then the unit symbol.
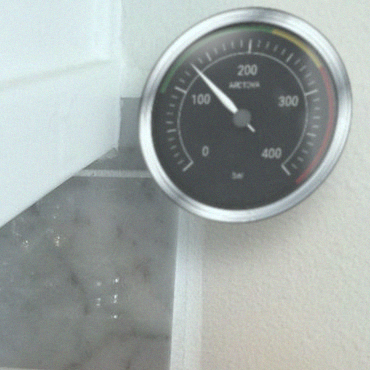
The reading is 130 bar
